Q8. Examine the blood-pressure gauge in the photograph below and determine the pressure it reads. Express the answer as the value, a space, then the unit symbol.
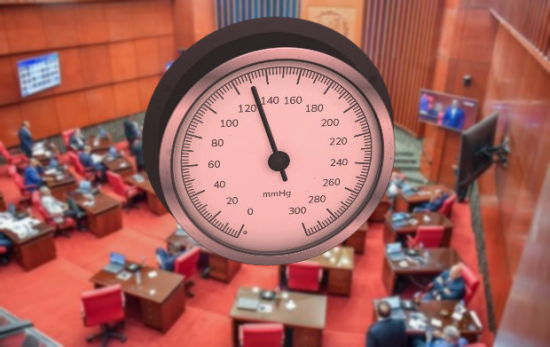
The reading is 130 mmHg
